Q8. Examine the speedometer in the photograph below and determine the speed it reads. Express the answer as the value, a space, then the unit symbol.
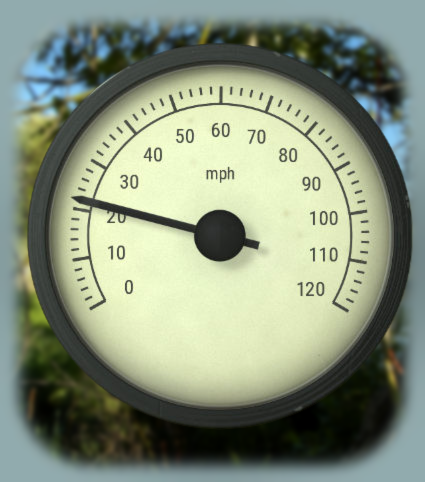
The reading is 22 mph
